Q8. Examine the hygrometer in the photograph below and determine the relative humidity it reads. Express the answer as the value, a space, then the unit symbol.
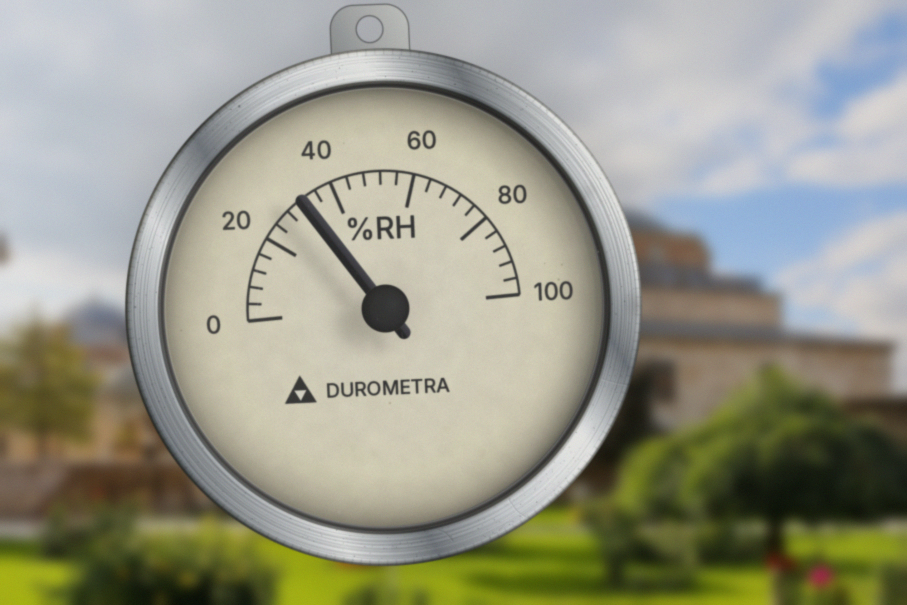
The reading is 32 %
